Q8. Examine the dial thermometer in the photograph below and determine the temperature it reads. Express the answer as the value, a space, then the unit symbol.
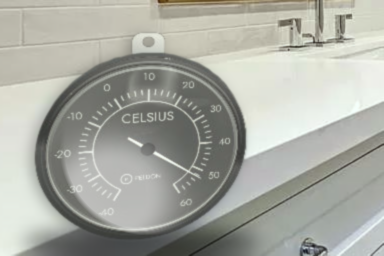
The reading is 52 °C
